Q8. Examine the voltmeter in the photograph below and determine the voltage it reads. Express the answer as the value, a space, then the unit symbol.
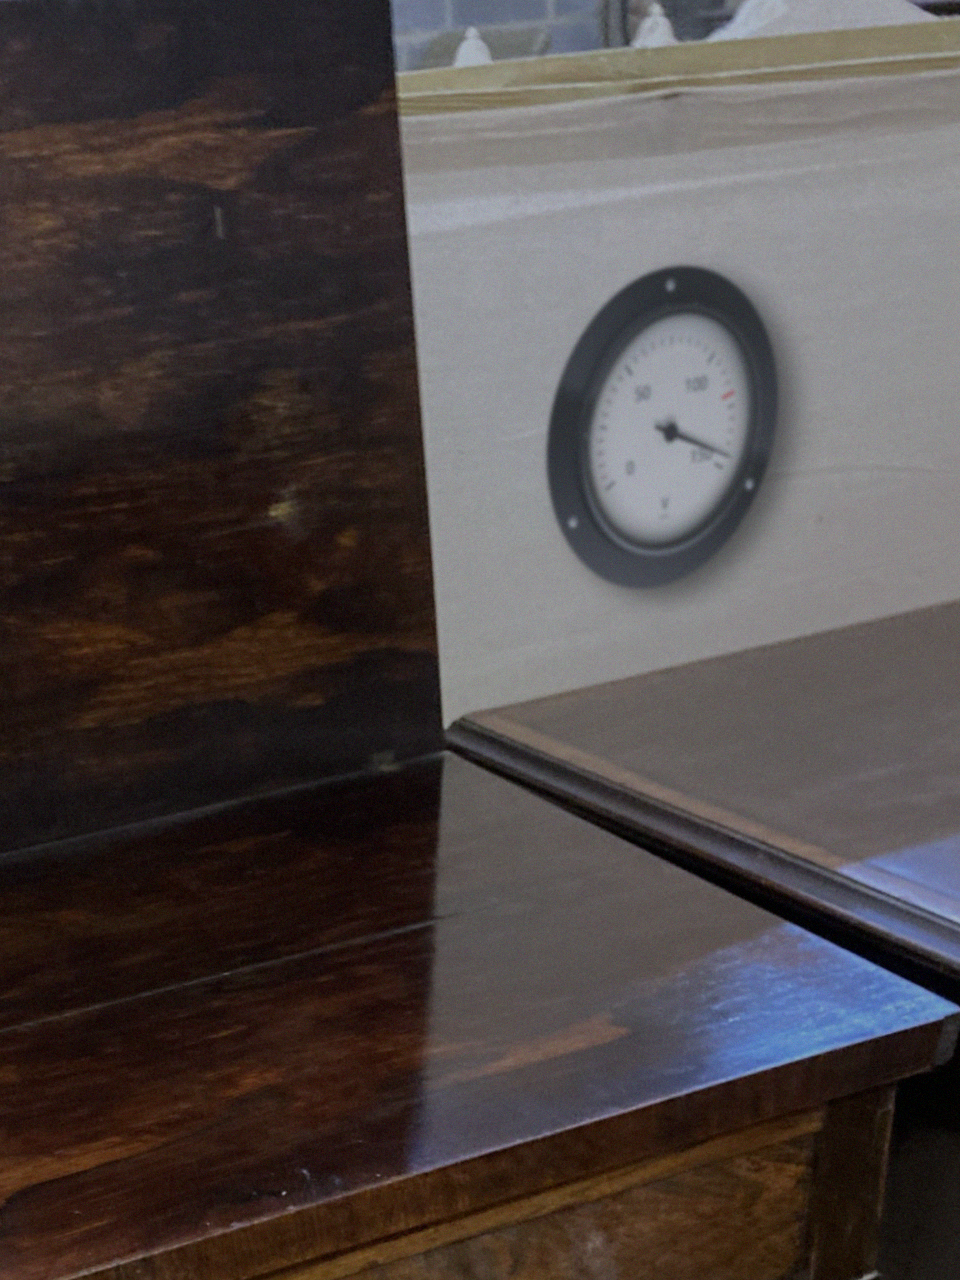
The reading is 145 V
